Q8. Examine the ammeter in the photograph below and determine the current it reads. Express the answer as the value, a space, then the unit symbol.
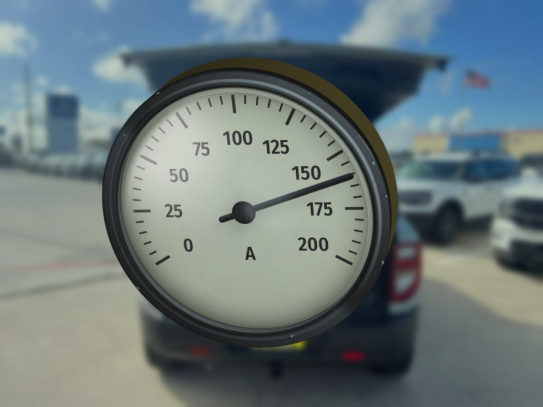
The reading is 160 A
